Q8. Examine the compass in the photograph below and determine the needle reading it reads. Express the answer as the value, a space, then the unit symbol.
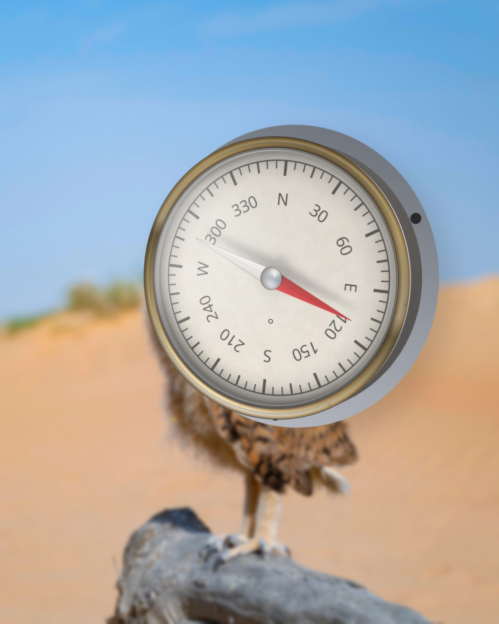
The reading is 110 °
